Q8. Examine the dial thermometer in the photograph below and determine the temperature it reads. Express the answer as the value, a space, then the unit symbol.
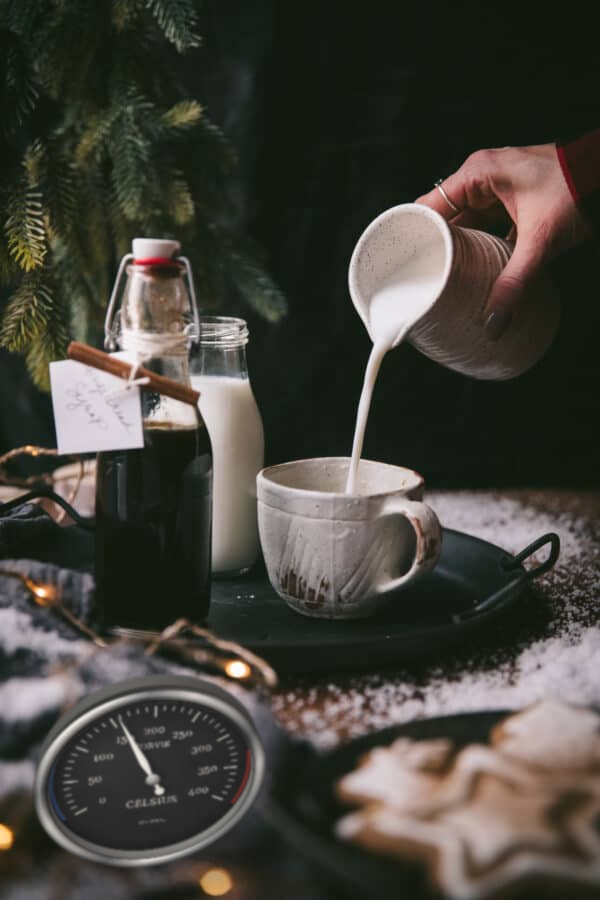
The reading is 160 °C
